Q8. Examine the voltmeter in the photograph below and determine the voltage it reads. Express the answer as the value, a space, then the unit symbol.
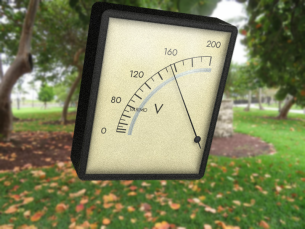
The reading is 155 V
